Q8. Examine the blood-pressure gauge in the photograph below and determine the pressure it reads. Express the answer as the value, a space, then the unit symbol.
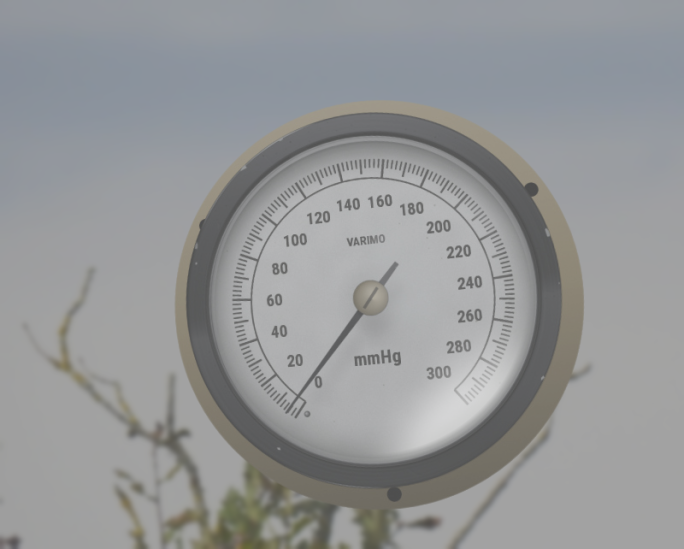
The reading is 4 mmHg
